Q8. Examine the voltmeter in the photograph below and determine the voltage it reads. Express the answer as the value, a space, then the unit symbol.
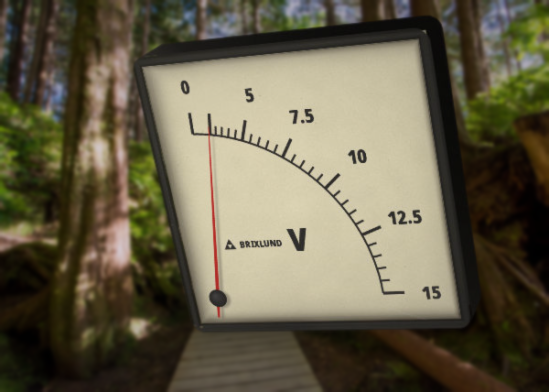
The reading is 2.5 V
